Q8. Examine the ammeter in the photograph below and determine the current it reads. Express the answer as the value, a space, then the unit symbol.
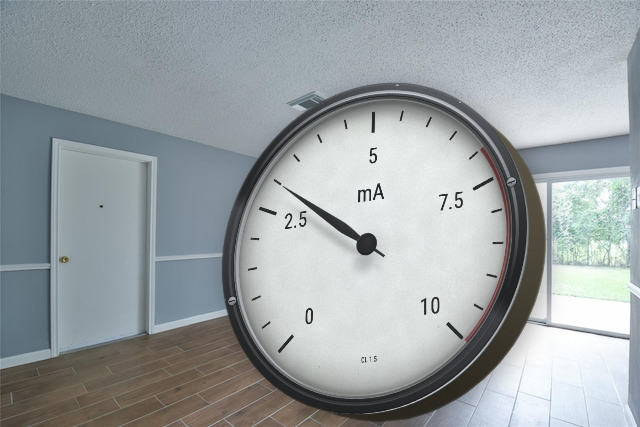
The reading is 3 mA
